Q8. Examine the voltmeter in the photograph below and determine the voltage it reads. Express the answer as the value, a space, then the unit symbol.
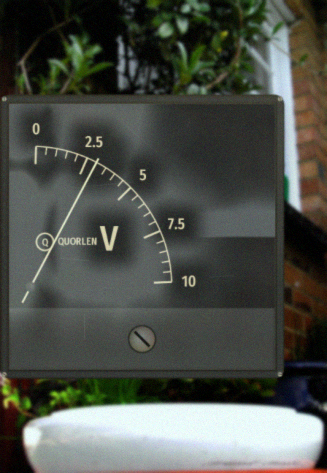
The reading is 3 V
